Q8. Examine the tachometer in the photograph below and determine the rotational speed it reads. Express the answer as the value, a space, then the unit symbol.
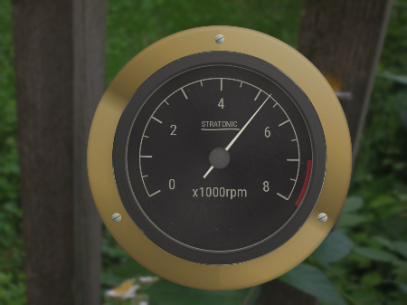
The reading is 5250 rpm
